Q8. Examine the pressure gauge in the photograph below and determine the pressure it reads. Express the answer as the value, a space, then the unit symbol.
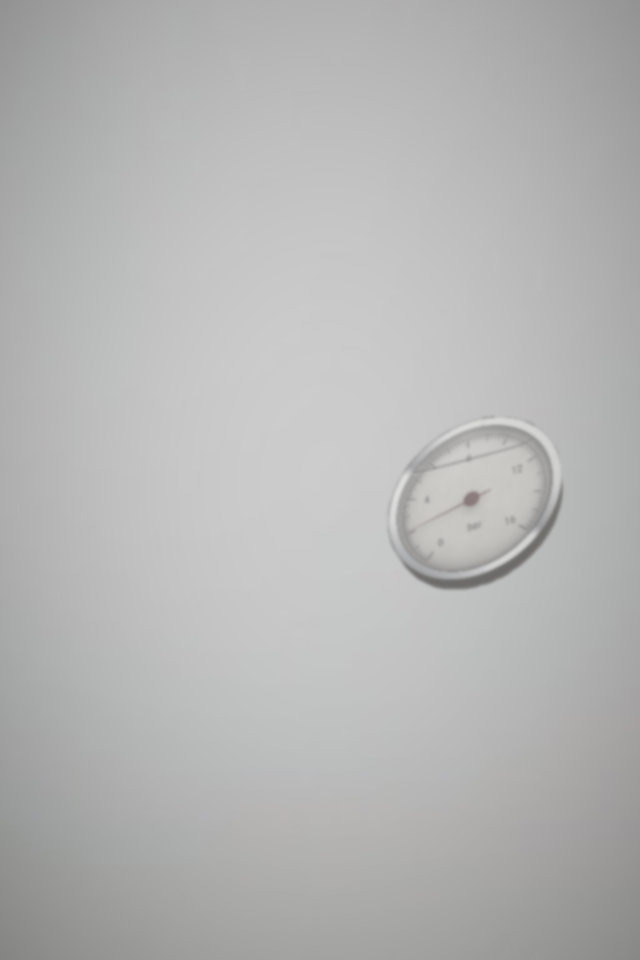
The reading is 2 bar
